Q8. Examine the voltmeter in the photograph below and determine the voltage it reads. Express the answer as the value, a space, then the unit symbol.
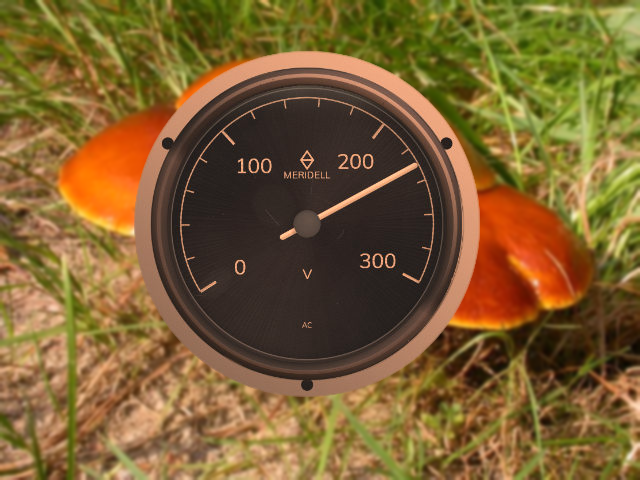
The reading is 230 V
